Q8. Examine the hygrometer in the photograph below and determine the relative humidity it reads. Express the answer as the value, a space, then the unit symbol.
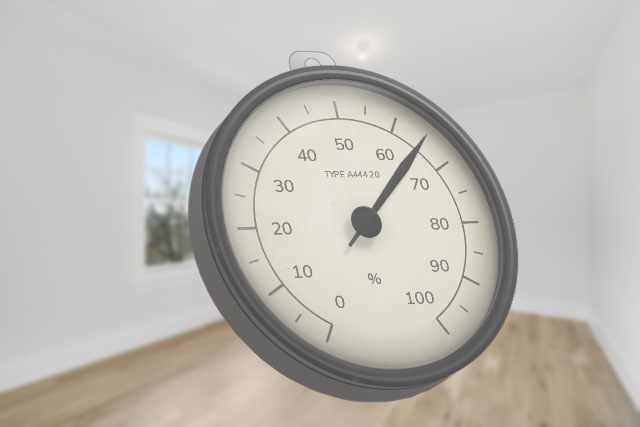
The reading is 65 %
